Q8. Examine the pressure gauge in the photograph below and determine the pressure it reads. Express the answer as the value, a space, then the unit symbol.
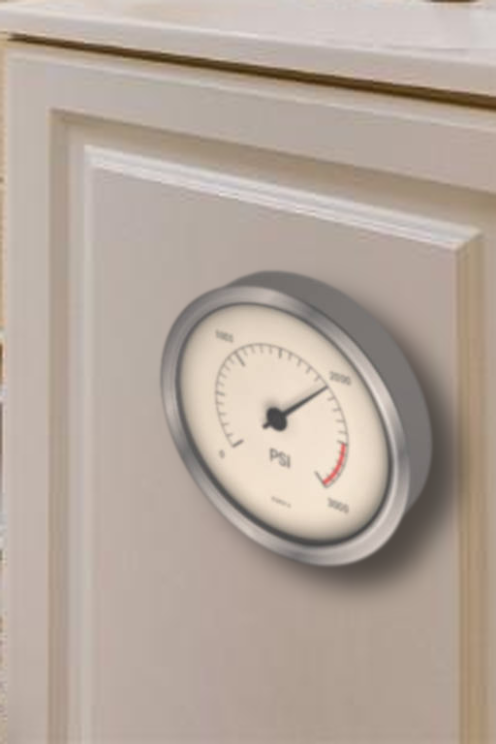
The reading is 2000 psi
